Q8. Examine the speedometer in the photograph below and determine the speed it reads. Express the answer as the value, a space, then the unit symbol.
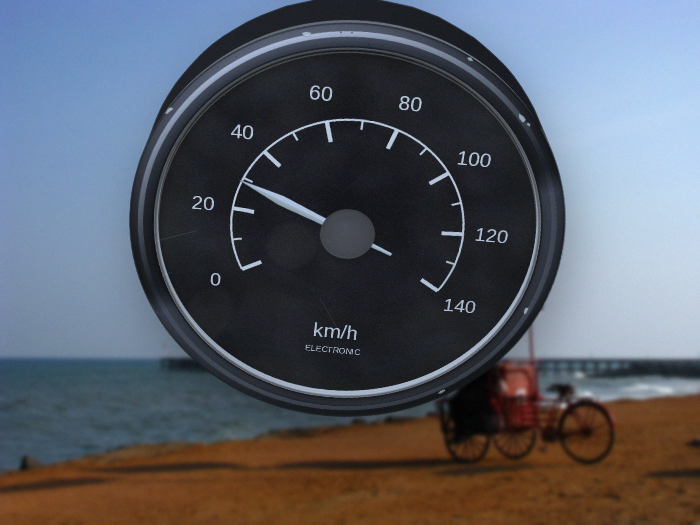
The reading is 30 km/h
